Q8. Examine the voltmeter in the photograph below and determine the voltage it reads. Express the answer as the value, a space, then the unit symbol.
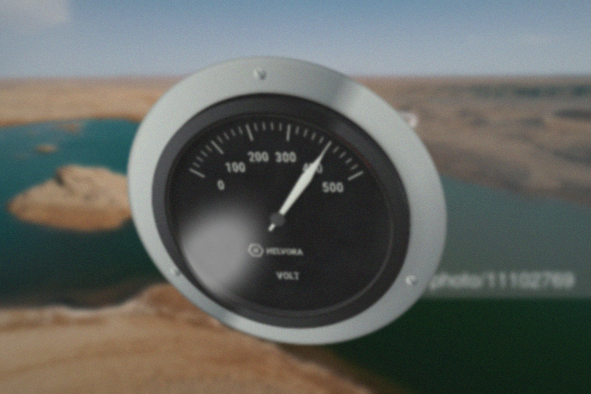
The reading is 400 V
